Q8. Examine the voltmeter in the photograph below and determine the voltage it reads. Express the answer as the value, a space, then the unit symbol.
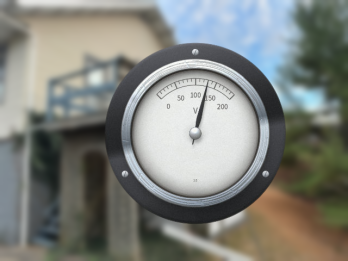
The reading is 130 V
